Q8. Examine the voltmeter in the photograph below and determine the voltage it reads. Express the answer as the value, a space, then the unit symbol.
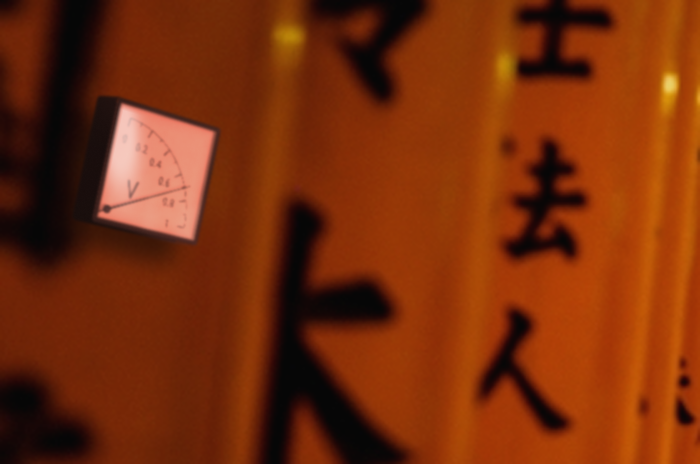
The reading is 0.7 V
